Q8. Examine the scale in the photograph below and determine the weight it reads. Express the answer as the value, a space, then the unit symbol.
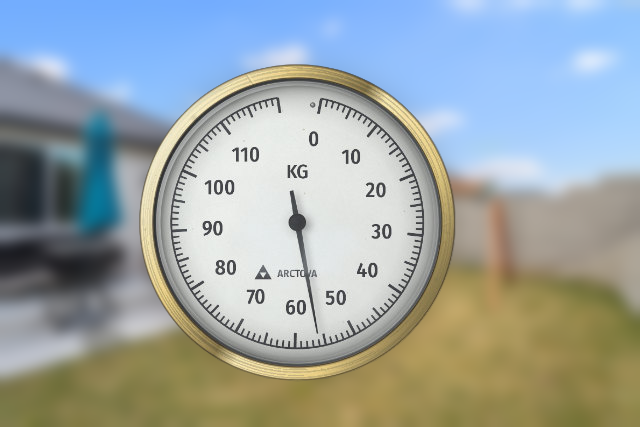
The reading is 56 kg
